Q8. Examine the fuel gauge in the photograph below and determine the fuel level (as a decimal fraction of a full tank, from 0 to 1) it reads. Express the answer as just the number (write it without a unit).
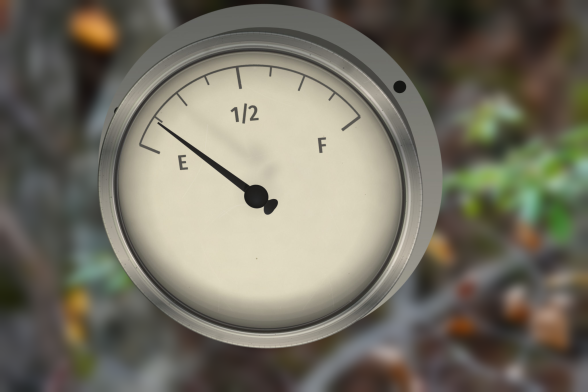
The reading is 0.125
